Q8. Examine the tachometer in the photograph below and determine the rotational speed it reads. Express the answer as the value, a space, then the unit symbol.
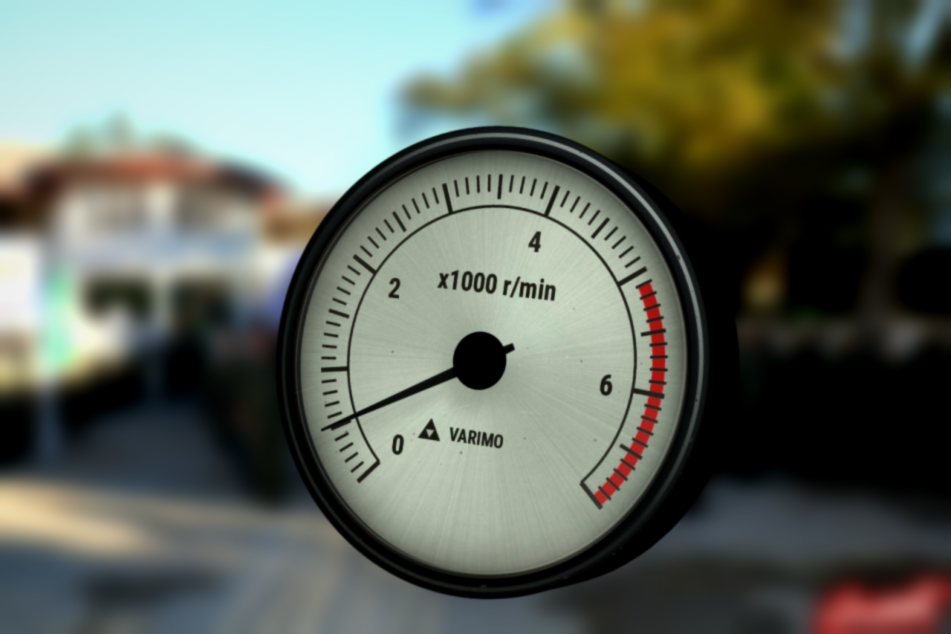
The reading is 500 rpm
